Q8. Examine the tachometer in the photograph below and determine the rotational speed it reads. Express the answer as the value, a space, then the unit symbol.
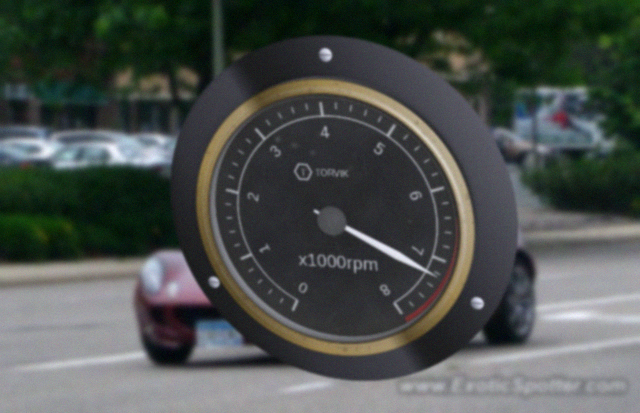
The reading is 7200 rpm
